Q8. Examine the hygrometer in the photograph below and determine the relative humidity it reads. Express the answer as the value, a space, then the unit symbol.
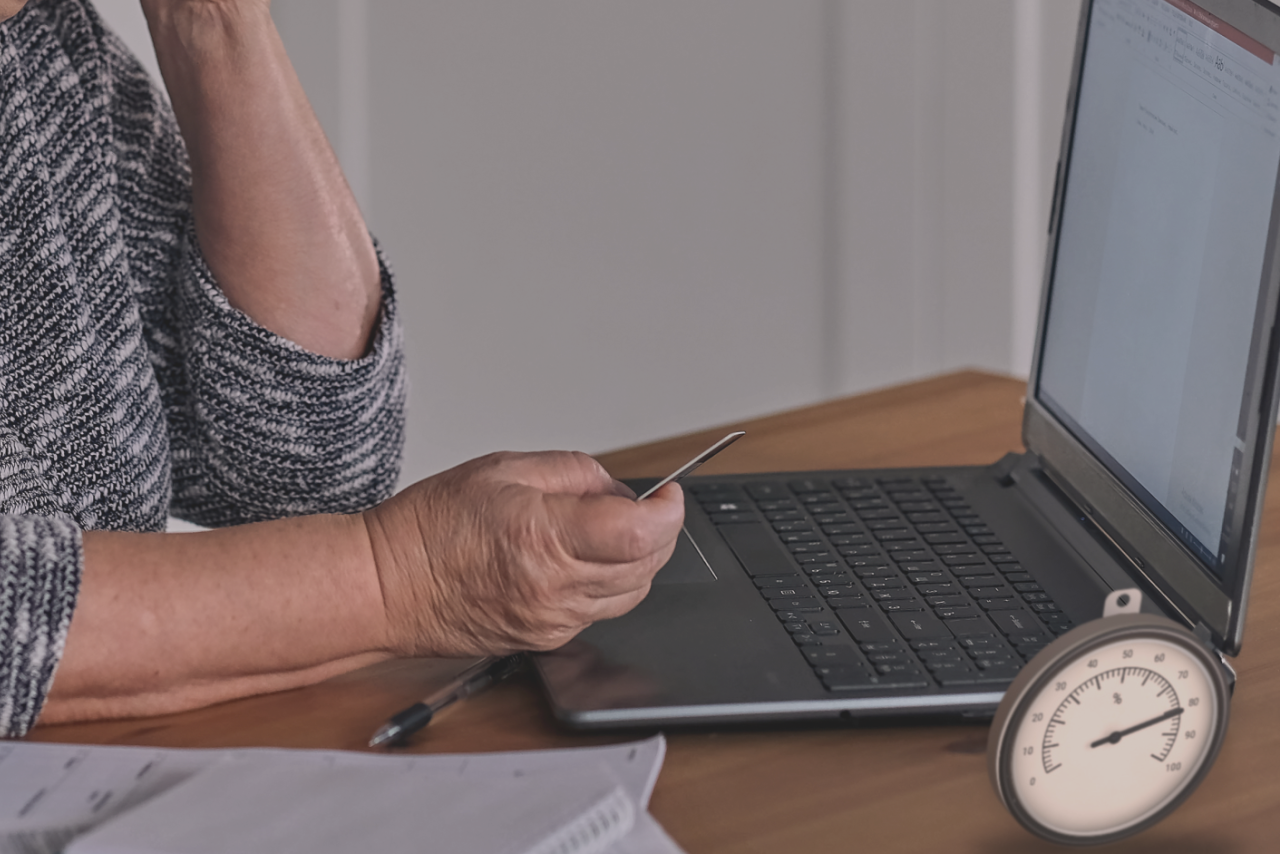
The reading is 80 %
